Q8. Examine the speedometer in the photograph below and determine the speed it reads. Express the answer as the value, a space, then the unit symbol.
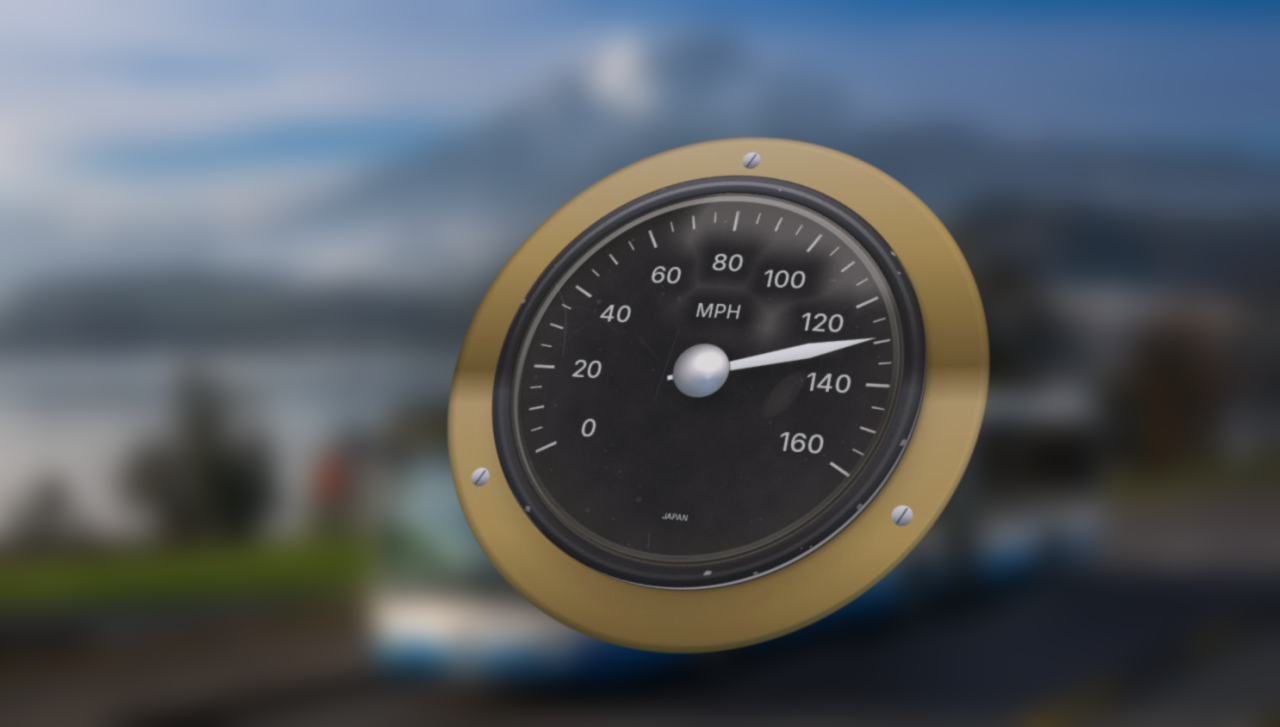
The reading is 130 mph
